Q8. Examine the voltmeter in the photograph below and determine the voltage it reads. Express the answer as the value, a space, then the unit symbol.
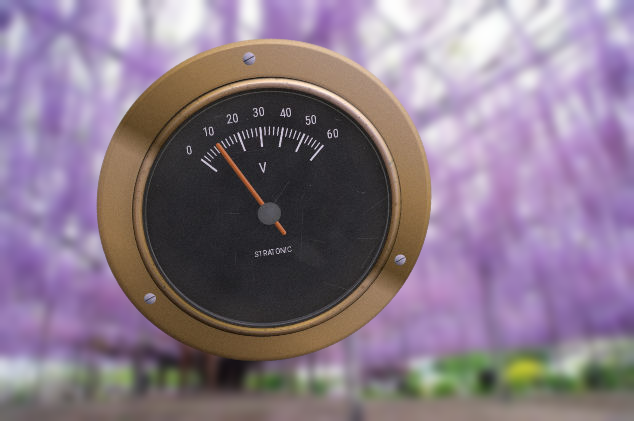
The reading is 10 V
